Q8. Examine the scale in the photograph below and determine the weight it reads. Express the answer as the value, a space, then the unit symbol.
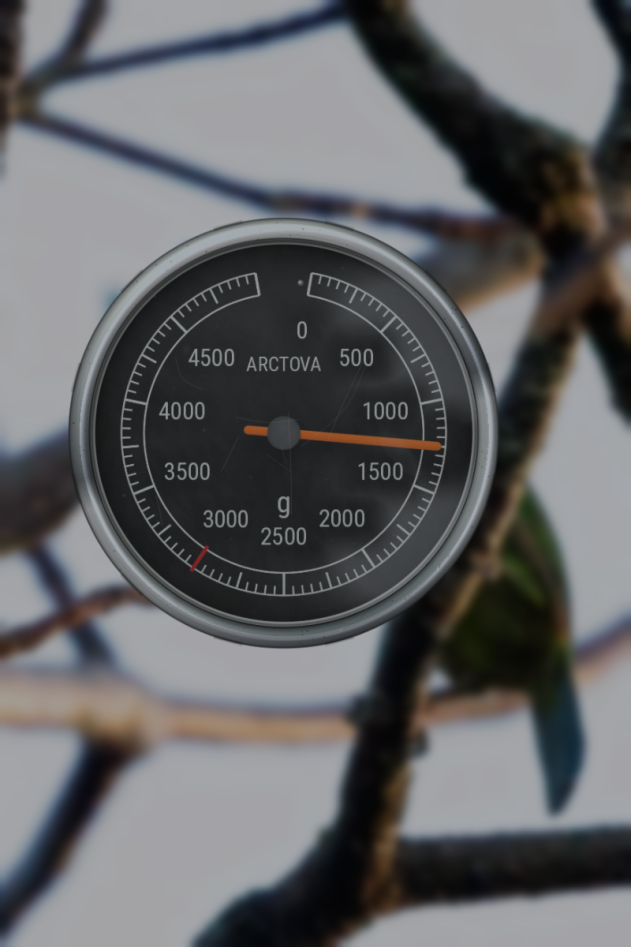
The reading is 1250 g
